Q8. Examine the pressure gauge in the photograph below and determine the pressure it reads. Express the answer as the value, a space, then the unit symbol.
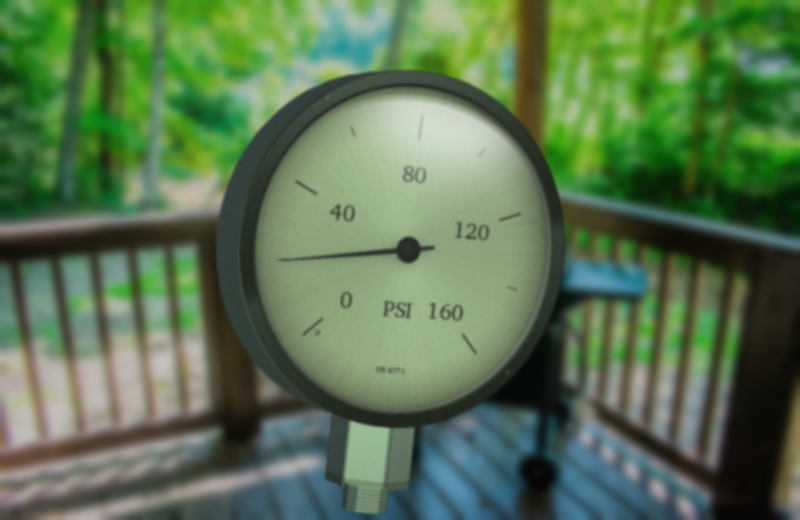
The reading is 20 psi
